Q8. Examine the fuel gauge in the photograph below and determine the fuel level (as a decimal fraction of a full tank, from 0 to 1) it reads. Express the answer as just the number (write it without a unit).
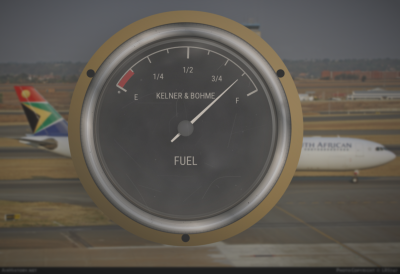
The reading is 0.875
